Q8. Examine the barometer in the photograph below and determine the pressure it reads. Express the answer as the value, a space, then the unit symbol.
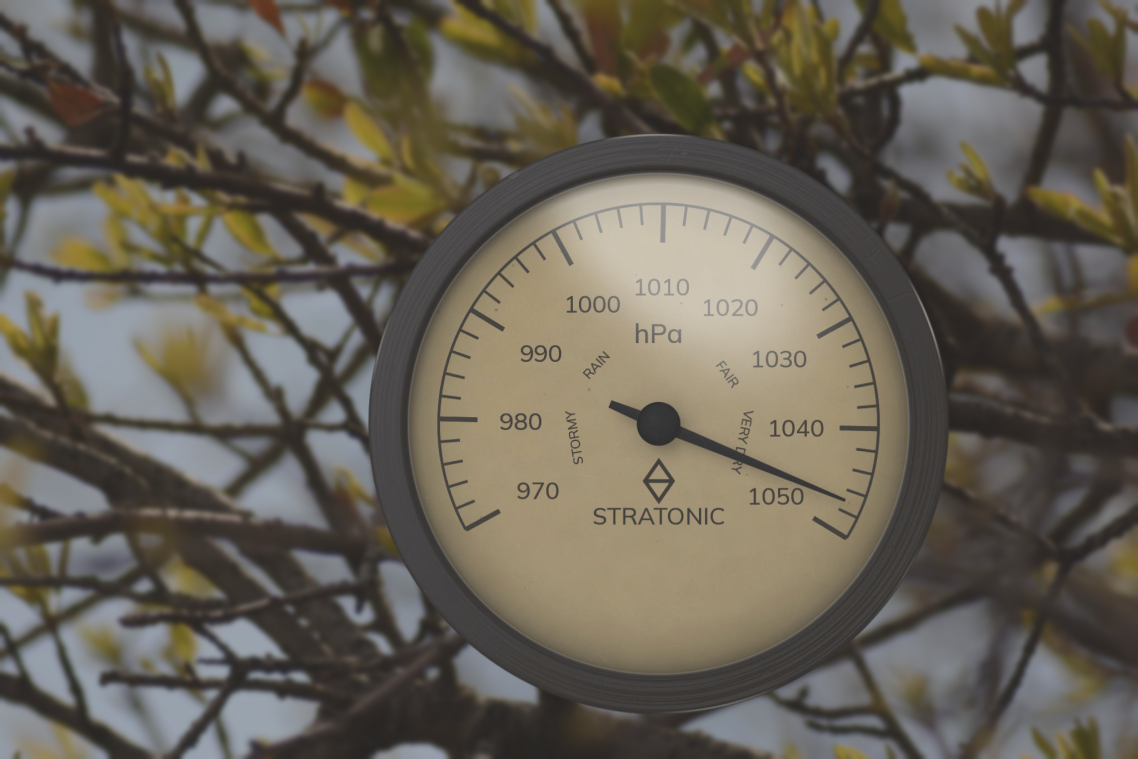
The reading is 1047 hPa
